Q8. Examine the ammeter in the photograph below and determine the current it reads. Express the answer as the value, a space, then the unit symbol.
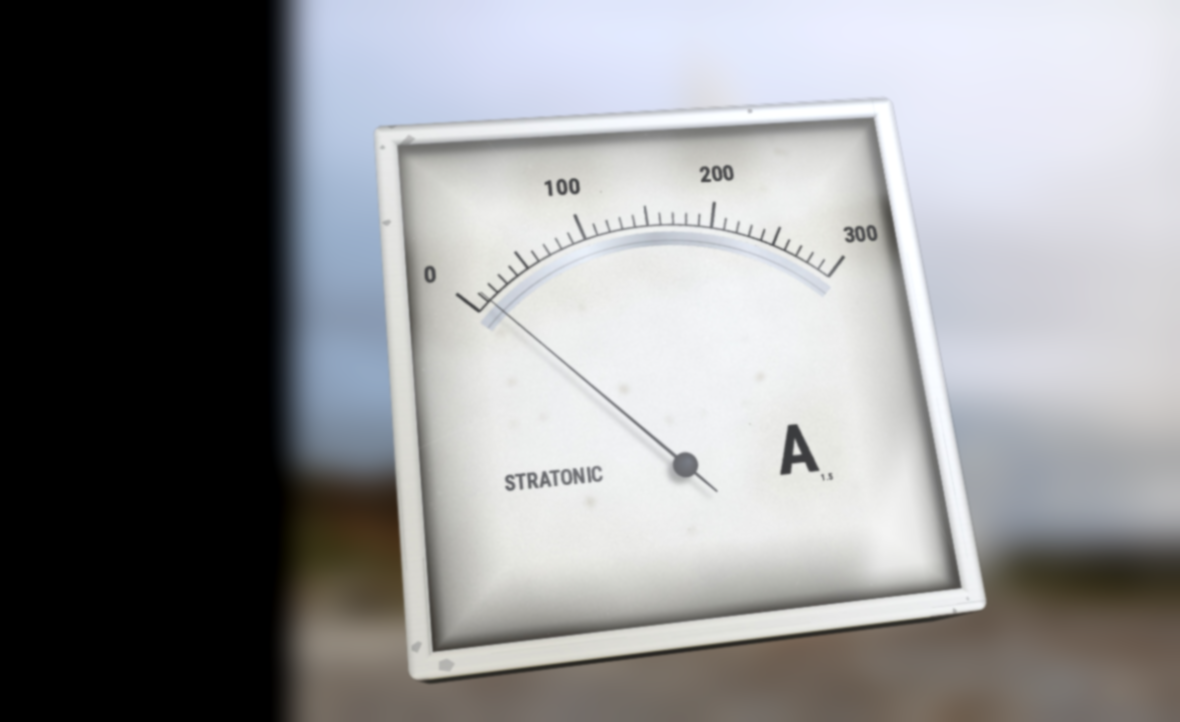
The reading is 10 A
